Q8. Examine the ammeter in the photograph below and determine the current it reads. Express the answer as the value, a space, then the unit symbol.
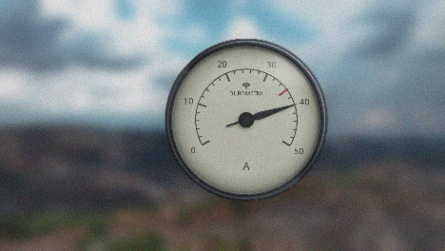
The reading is 40 A
